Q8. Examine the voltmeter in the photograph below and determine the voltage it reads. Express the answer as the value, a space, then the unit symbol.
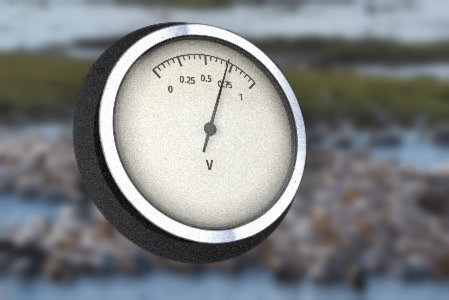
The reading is 0.7 V
